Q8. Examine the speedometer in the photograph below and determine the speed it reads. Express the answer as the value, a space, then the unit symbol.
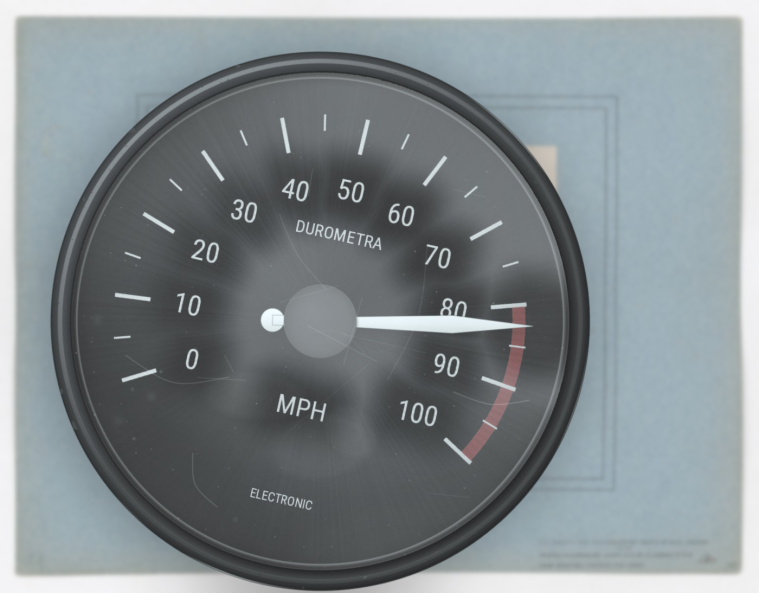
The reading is 82.5 mph
